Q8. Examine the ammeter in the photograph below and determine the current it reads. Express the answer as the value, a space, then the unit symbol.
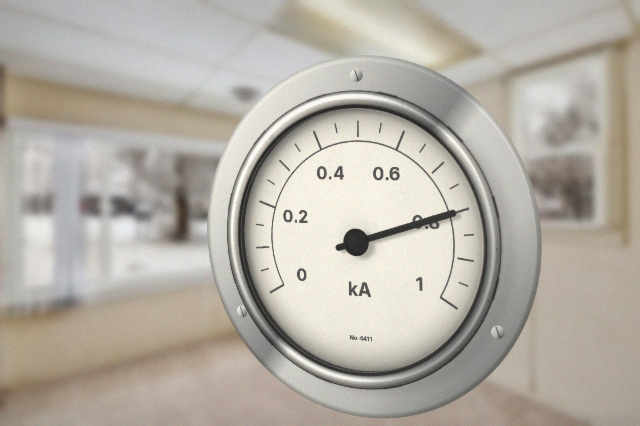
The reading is 0.8 kA
